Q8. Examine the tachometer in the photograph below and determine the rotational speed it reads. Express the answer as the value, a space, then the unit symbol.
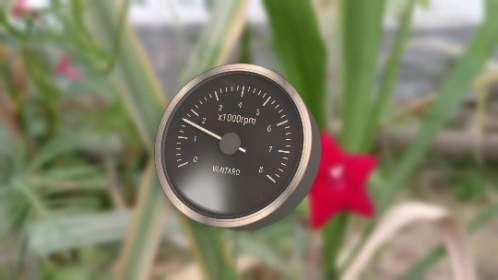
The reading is 1600 rpm
